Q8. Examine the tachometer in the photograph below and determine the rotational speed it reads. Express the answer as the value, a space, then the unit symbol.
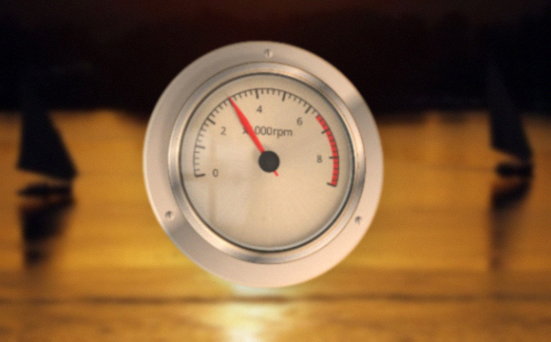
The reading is 3000 rpm
